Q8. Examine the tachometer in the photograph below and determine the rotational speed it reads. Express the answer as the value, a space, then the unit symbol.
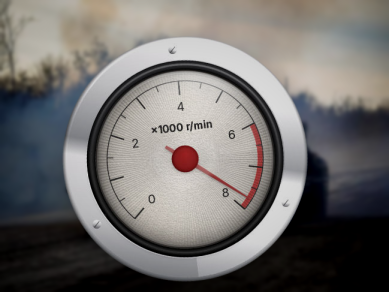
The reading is 7750 rpm
